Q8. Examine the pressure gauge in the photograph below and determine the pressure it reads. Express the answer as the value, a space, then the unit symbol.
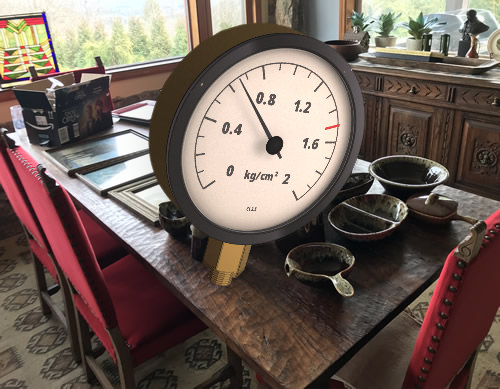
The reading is 0.65 kg/cm²
